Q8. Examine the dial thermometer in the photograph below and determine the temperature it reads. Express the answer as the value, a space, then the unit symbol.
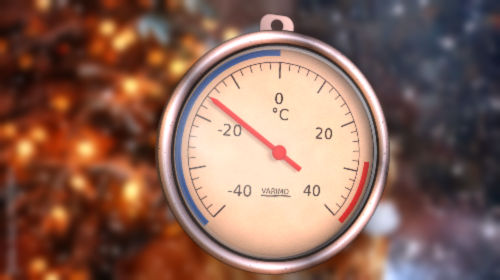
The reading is -16 °C
